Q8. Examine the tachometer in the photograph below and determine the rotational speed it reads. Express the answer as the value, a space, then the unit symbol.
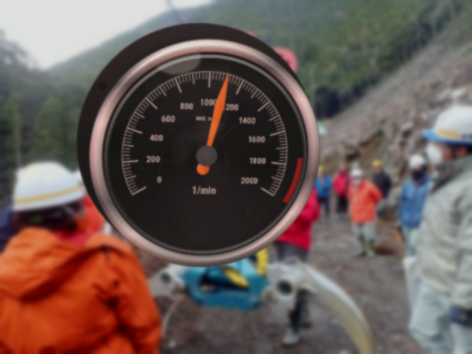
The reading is 1100 rpm
